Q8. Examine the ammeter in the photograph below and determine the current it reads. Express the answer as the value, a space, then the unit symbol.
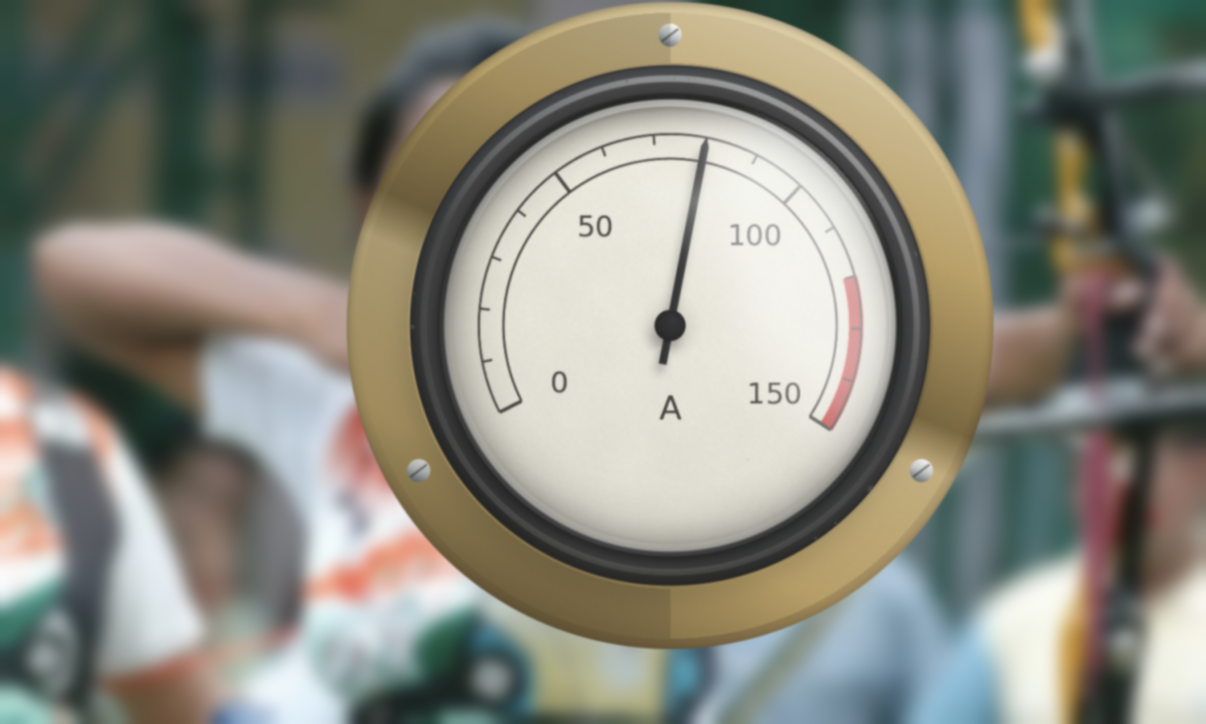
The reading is 80 A
